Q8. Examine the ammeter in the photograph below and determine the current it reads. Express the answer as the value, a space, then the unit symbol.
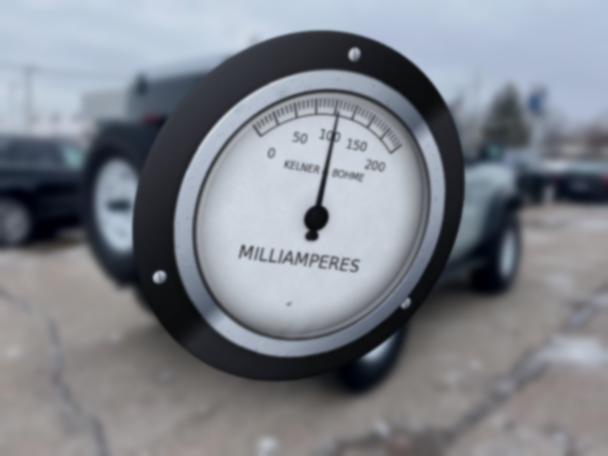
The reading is 100 mA
